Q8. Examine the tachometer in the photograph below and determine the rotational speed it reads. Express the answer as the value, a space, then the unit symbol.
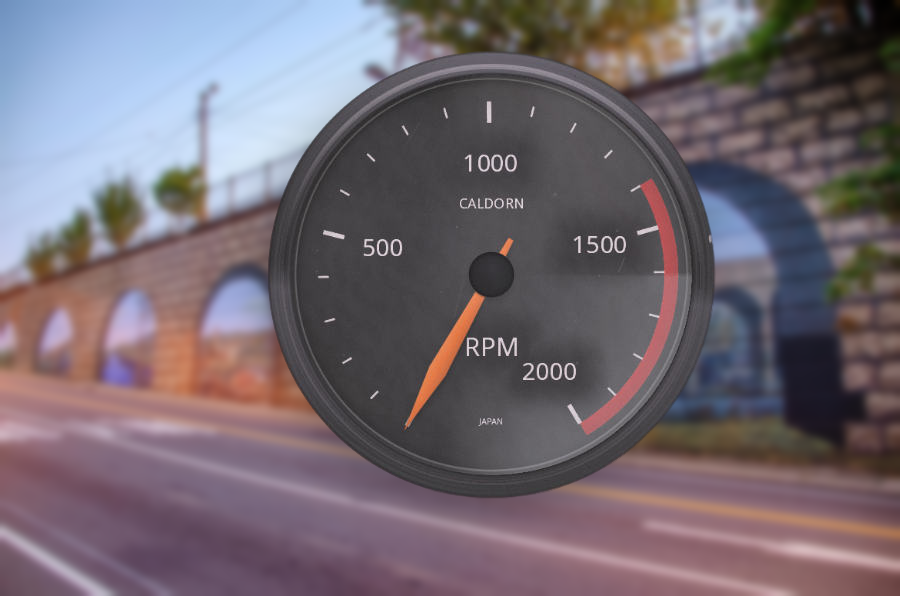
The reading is 0 rpm
